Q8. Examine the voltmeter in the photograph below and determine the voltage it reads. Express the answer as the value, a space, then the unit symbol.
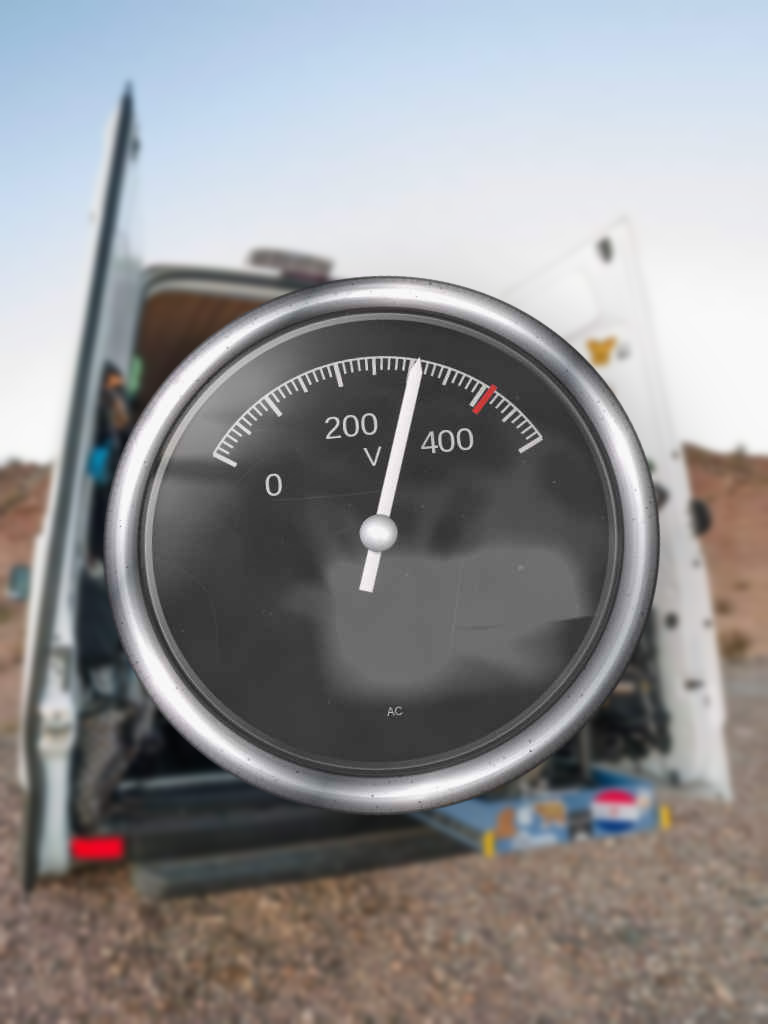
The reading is 310 V
